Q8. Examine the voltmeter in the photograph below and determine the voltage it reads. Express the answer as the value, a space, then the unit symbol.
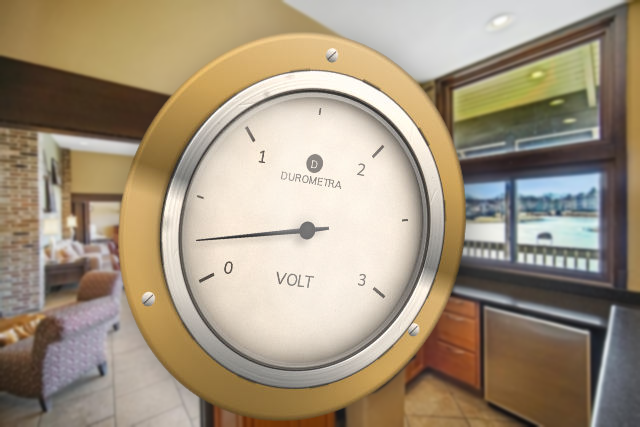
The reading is 0.25 V
